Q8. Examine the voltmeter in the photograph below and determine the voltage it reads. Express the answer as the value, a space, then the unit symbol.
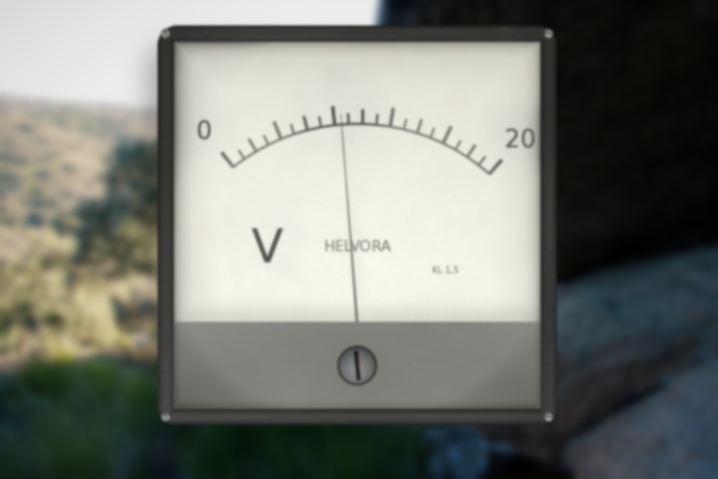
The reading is 8.5 V
